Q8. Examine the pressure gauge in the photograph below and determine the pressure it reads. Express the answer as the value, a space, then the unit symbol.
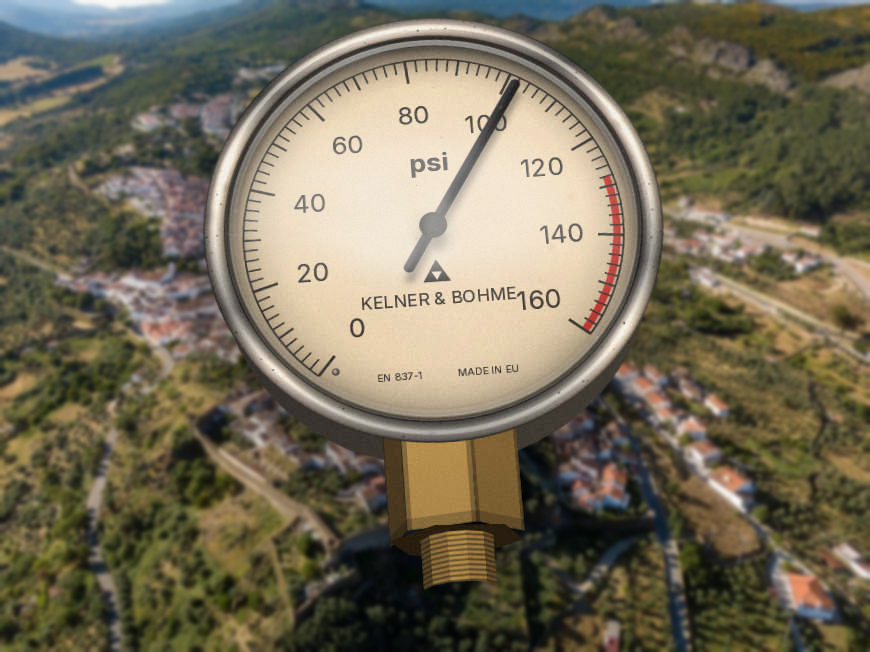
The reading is 102 psi
